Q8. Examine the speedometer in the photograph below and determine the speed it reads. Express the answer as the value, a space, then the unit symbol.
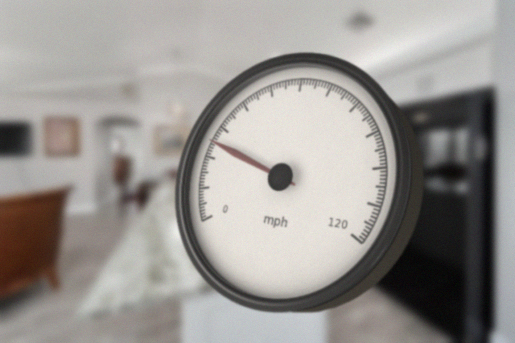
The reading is 25 mph
